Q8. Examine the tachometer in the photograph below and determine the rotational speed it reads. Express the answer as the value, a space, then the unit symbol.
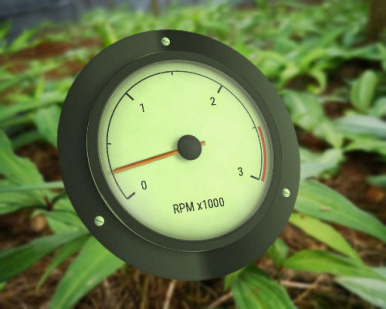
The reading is 250 rpm
